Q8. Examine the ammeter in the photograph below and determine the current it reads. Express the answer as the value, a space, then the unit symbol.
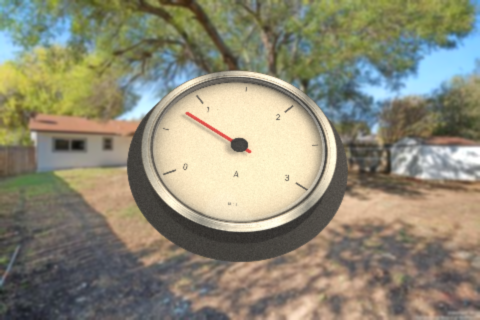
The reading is 0.75 A
